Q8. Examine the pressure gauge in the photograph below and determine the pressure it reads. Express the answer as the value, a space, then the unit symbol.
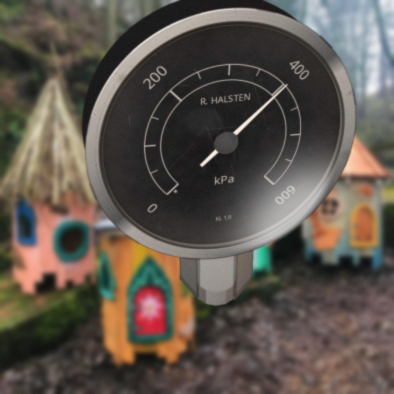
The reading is 400 kPa
